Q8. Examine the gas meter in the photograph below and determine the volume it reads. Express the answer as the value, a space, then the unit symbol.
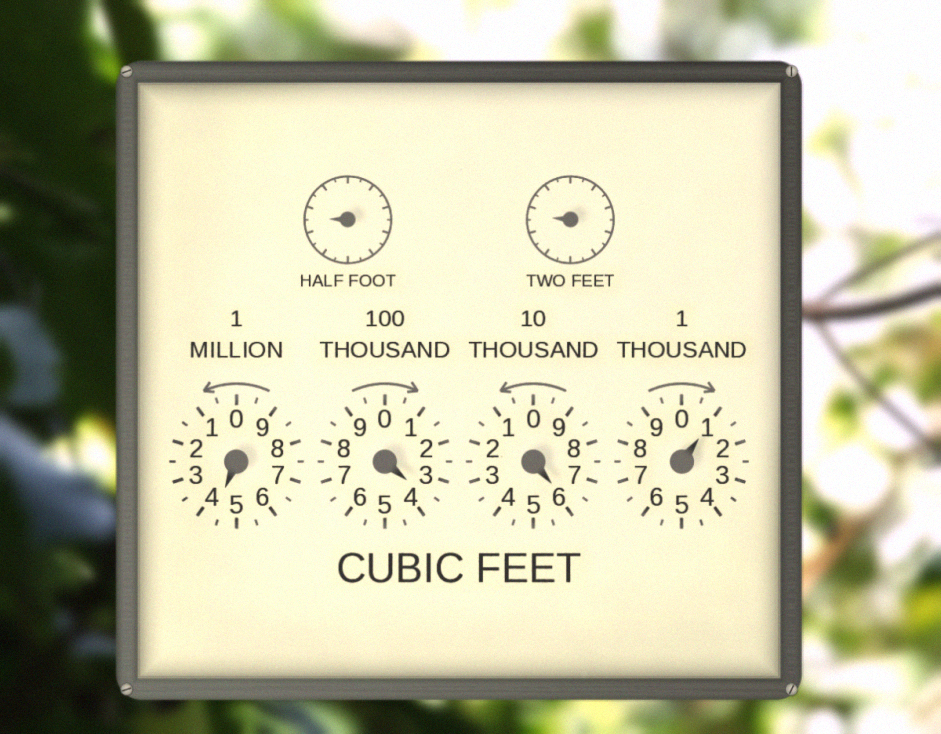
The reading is 436100 ft³
